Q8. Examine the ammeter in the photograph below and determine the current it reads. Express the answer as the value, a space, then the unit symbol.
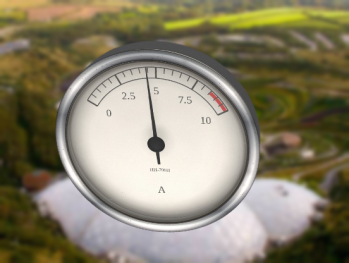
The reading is 4.5 A
